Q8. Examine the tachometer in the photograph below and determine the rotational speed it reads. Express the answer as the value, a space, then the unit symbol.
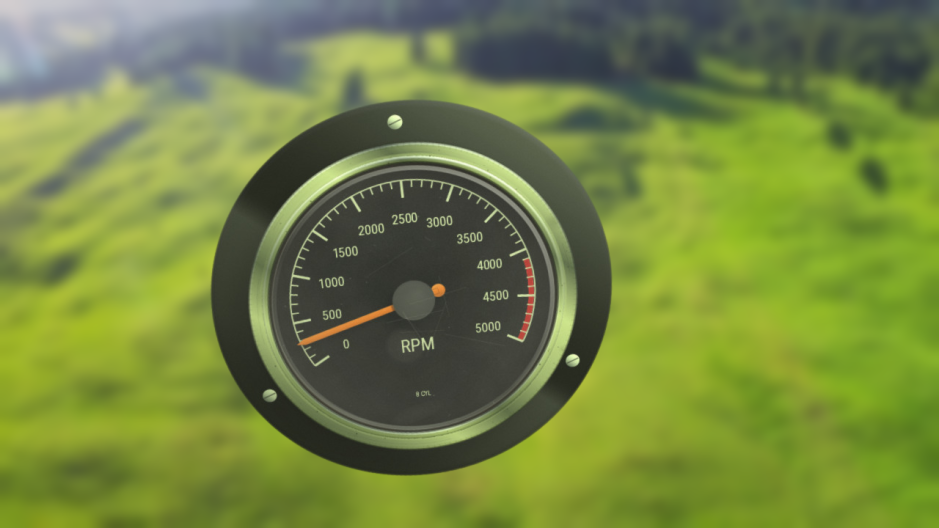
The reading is 300 rpm
